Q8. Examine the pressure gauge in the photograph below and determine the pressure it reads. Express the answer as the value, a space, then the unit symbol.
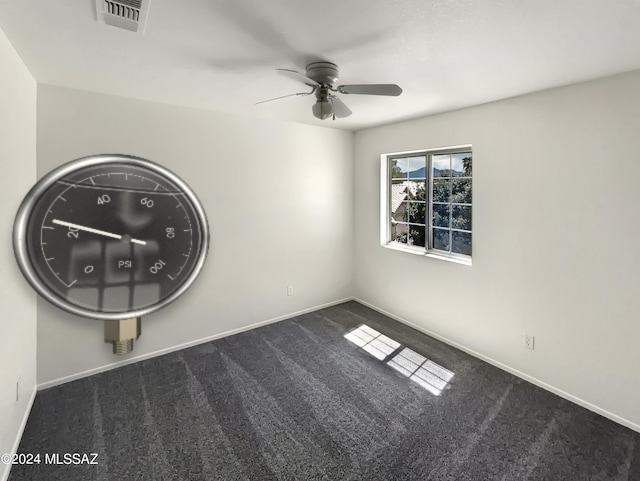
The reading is 22.5 psi
